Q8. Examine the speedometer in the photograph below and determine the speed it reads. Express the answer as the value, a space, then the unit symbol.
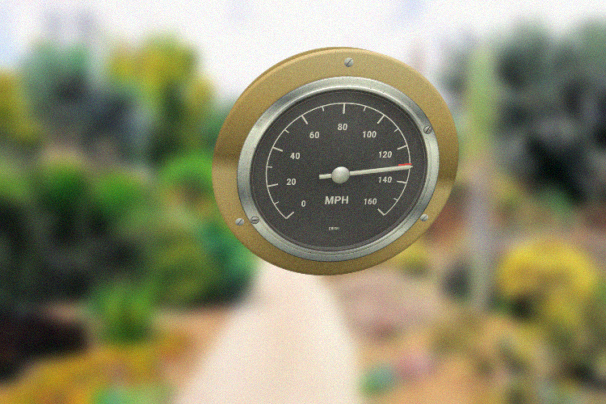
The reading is 130 mph
